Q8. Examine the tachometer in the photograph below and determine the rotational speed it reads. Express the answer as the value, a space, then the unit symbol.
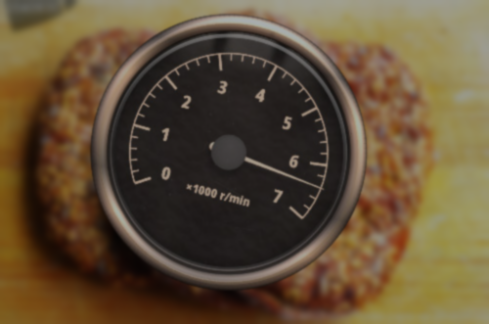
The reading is 6400 rpm
